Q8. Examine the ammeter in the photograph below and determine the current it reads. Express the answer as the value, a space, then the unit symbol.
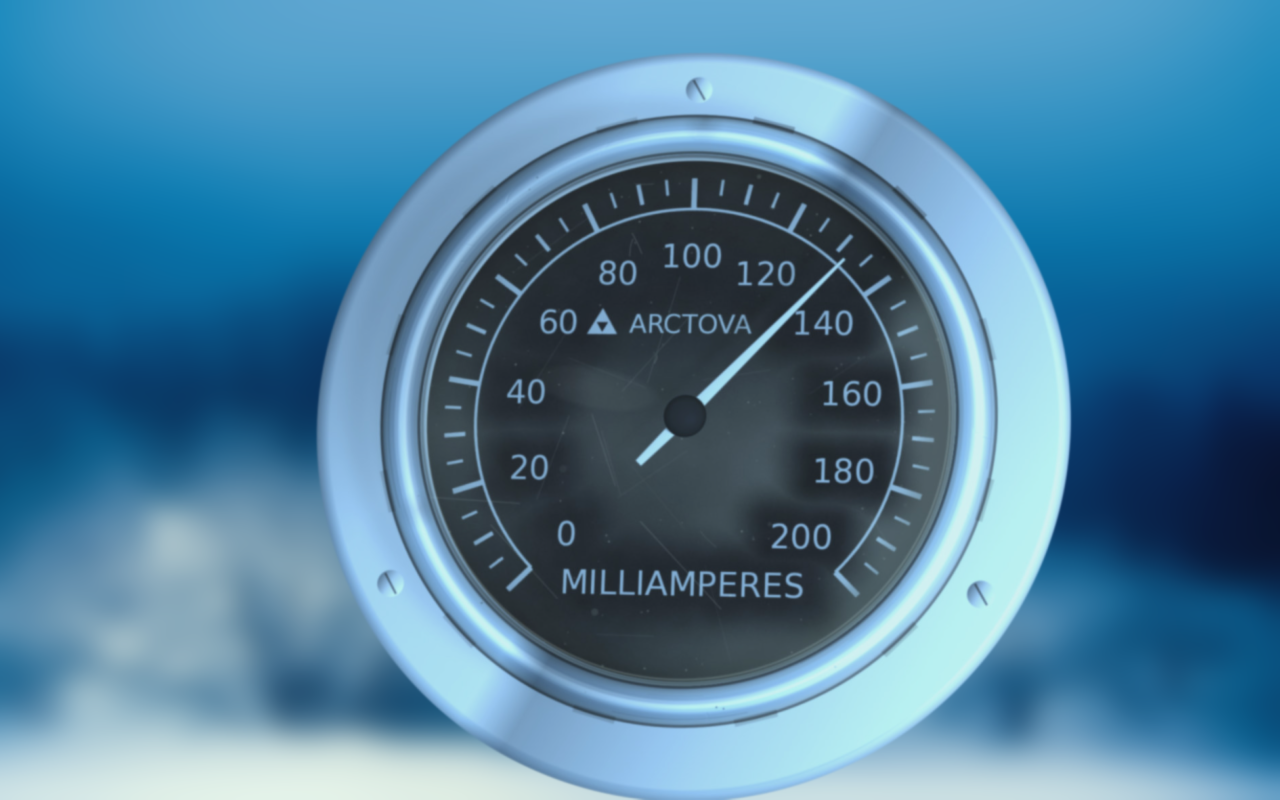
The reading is 132.5 mA
